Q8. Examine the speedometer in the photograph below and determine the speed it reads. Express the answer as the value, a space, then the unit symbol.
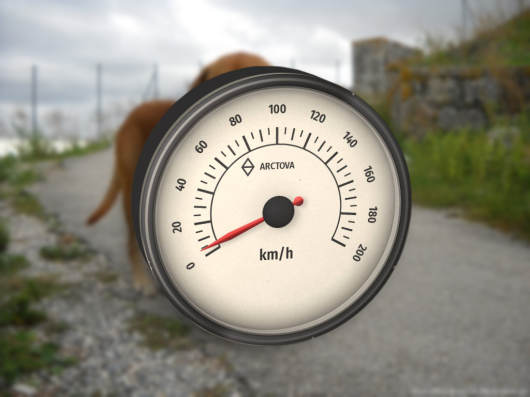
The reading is 5 km/h
